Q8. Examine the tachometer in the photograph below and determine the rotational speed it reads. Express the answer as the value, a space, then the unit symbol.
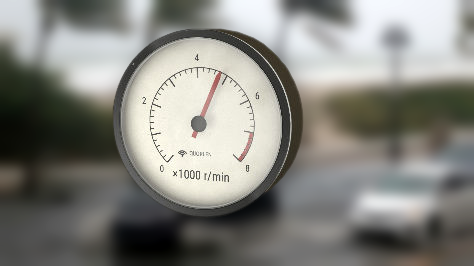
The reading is 4800 rpm
